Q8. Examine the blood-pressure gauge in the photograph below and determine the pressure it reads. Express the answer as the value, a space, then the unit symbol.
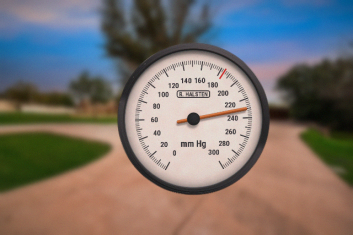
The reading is 230 mmHg
